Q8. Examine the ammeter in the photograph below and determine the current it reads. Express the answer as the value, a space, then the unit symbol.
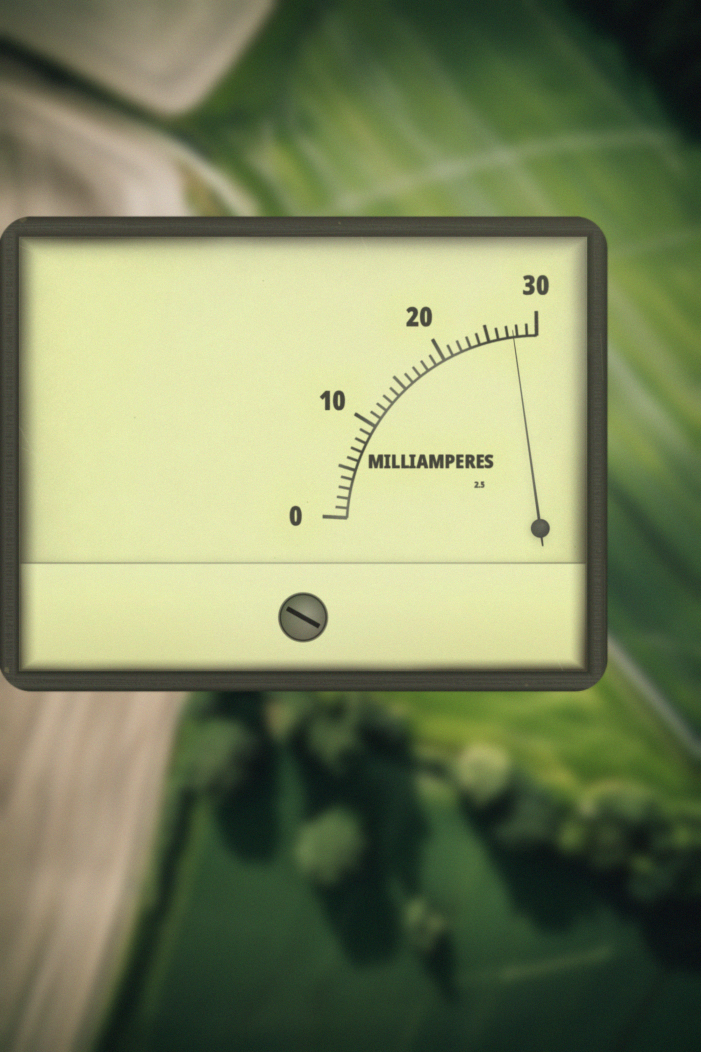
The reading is 27.5 mA
